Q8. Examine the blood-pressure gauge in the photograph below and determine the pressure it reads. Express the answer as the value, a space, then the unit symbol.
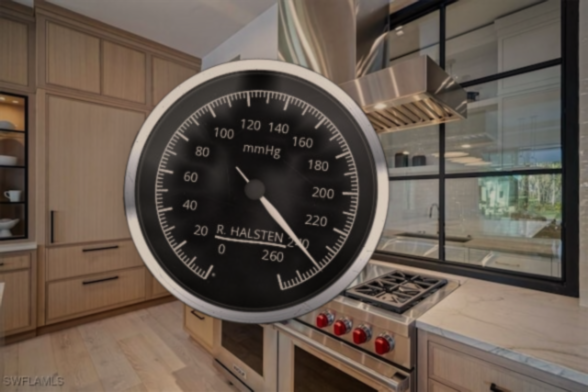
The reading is 240 mmHg
